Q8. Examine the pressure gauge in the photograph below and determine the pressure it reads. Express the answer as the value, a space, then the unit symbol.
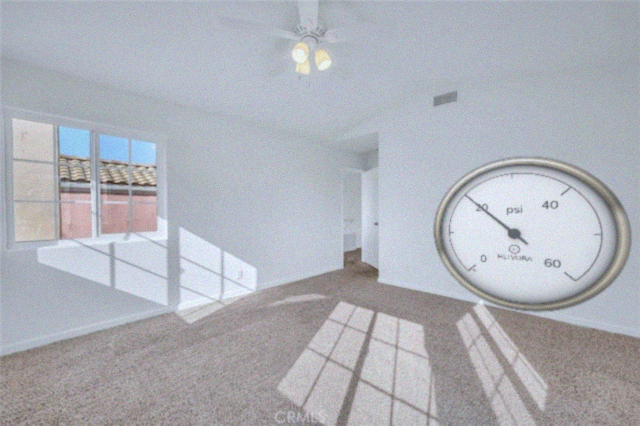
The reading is 20 psi
